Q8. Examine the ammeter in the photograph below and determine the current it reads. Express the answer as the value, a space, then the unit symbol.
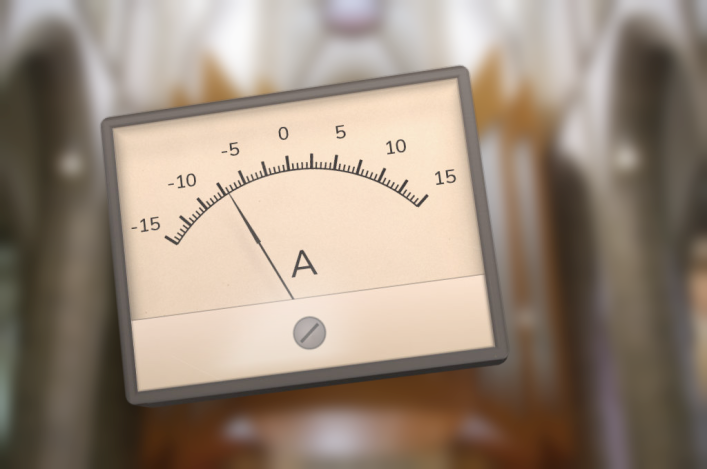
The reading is -7 A
